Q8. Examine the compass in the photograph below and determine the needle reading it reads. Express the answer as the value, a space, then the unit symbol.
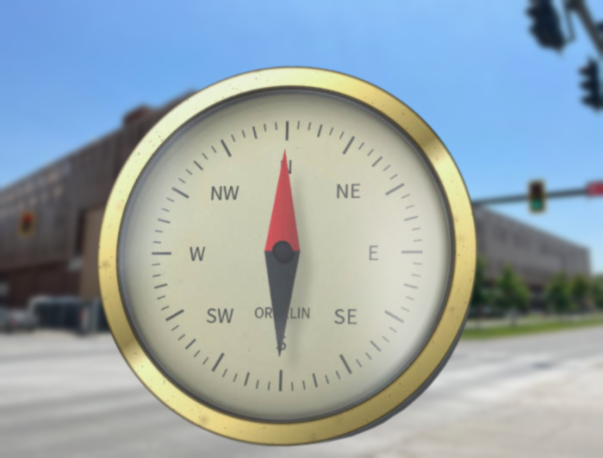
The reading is 0 °
